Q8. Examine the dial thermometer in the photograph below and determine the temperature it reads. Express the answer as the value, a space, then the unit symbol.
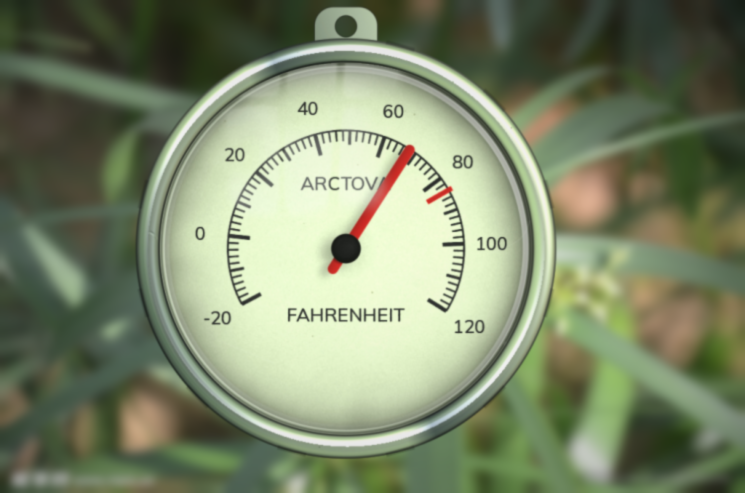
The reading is 68 °F
